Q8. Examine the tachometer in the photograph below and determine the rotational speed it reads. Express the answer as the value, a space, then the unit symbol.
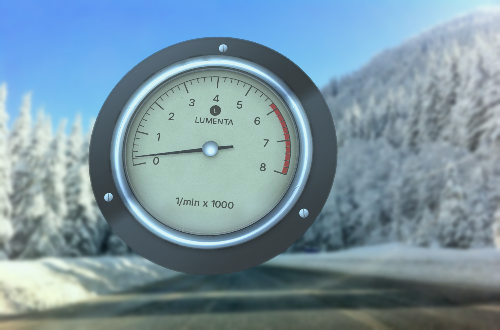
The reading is 200 rpm
